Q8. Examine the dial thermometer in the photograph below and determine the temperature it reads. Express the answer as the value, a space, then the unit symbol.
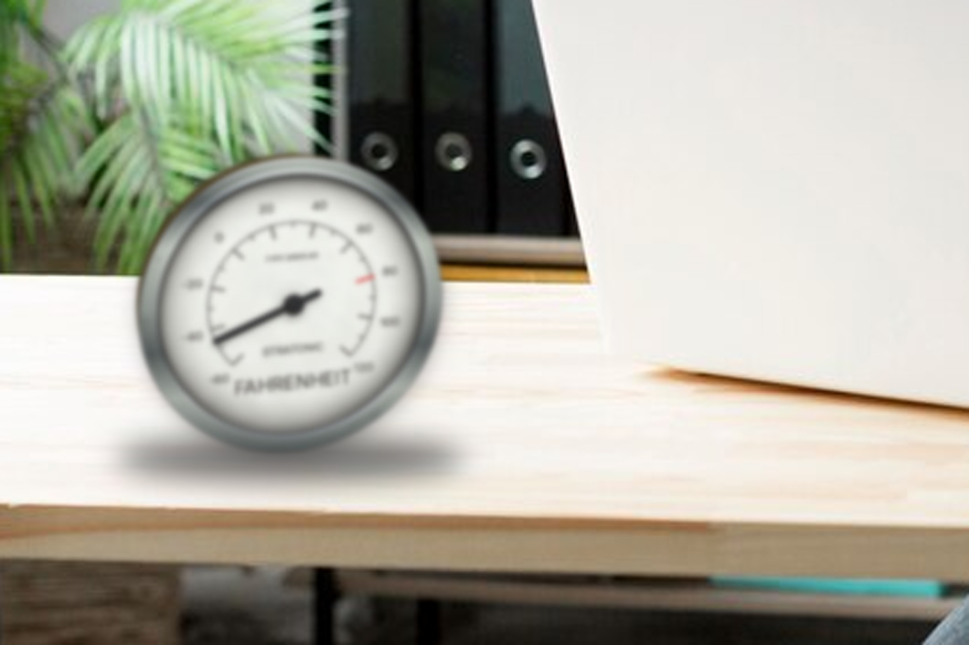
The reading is -45 °F
